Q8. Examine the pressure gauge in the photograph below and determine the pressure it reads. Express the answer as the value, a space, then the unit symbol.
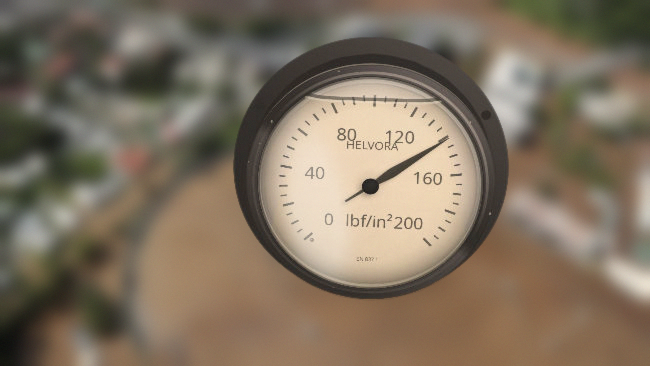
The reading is 140 psi
